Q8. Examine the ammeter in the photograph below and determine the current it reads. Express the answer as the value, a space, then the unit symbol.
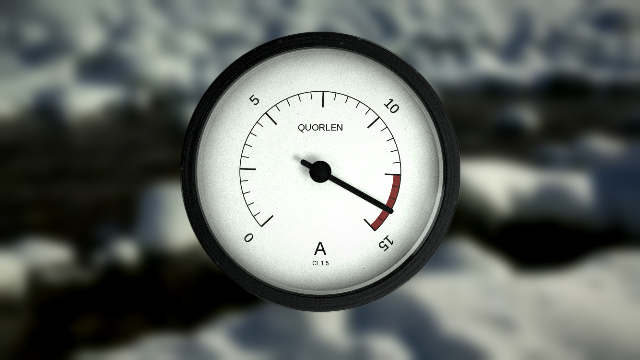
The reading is 14 A
